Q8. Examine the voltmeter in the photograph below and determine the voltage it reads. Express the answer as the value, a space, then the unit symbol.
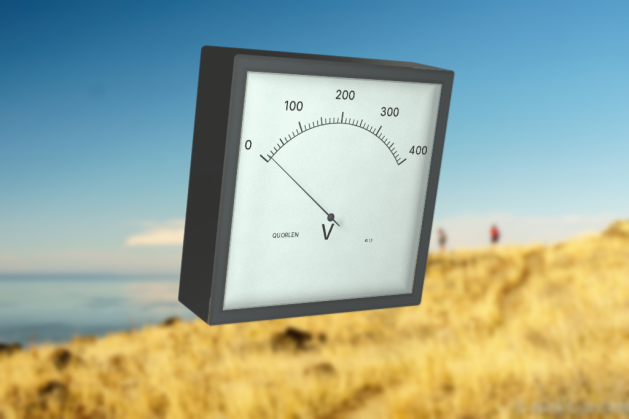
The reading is 10 V
